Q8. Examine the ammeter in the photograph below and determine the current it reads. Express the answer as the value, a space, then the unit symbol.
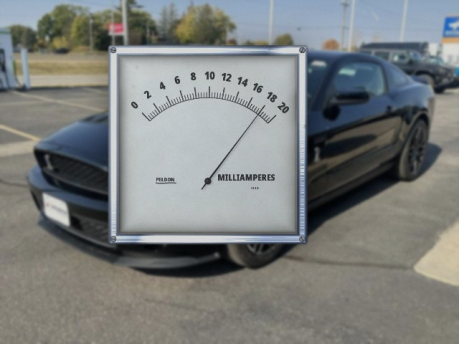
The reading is 18 mA
